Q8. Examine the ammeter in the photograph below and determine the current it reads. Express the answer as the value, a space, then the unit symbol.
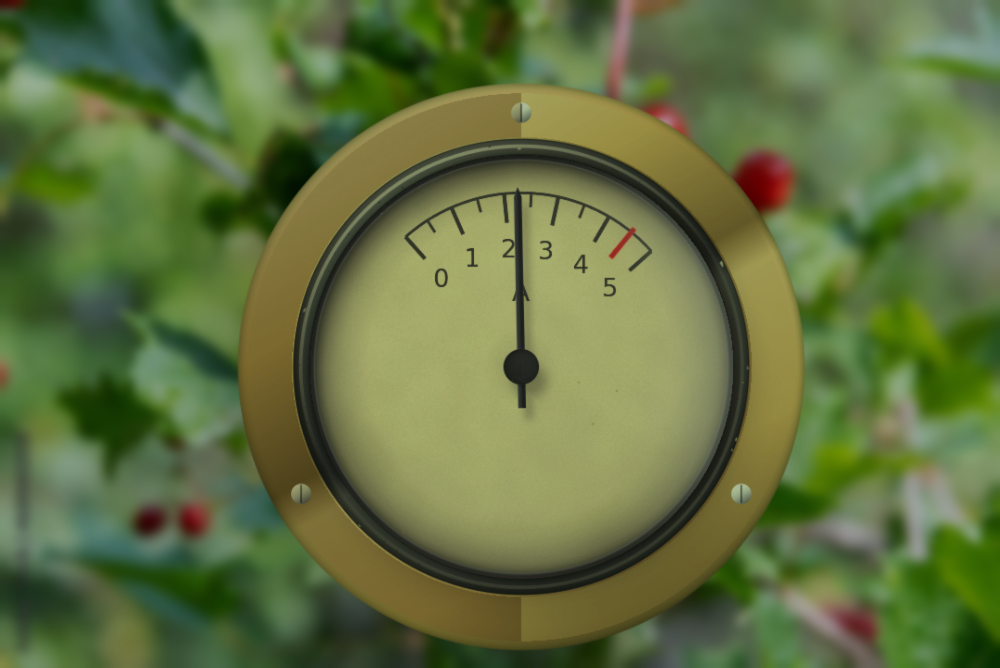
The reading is 2.25 A
